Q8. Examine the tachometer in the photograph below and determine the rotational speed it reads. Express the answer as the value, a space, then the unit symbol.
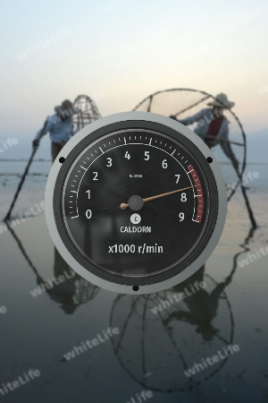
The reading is 7600 rpm
